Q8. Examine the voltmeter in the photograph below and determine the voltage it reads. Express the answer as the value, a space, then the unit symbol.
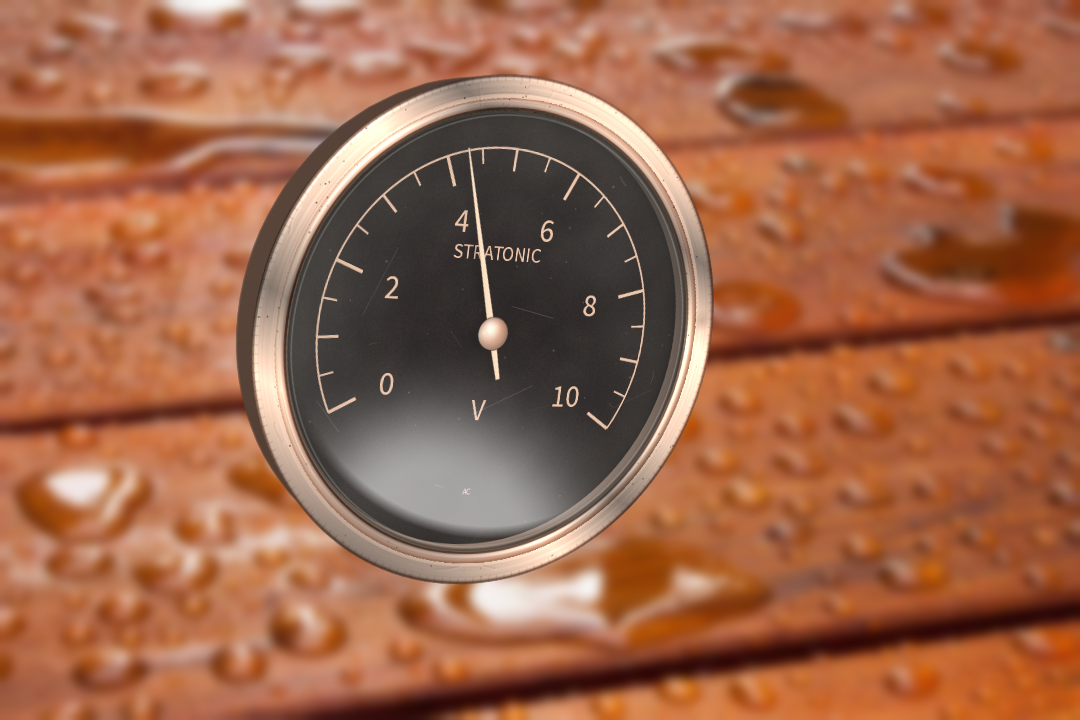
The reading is 4.25 V
